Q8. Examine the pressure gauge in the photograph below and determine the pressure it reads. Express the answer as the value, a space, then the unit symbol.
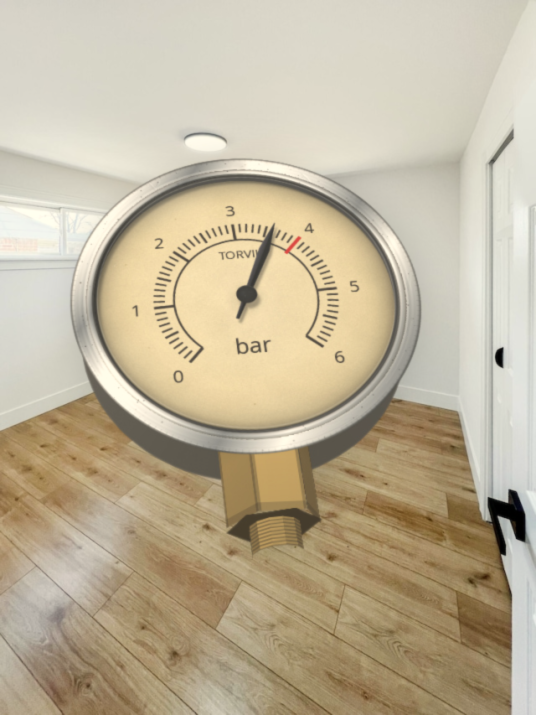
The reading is 3.6 bar
